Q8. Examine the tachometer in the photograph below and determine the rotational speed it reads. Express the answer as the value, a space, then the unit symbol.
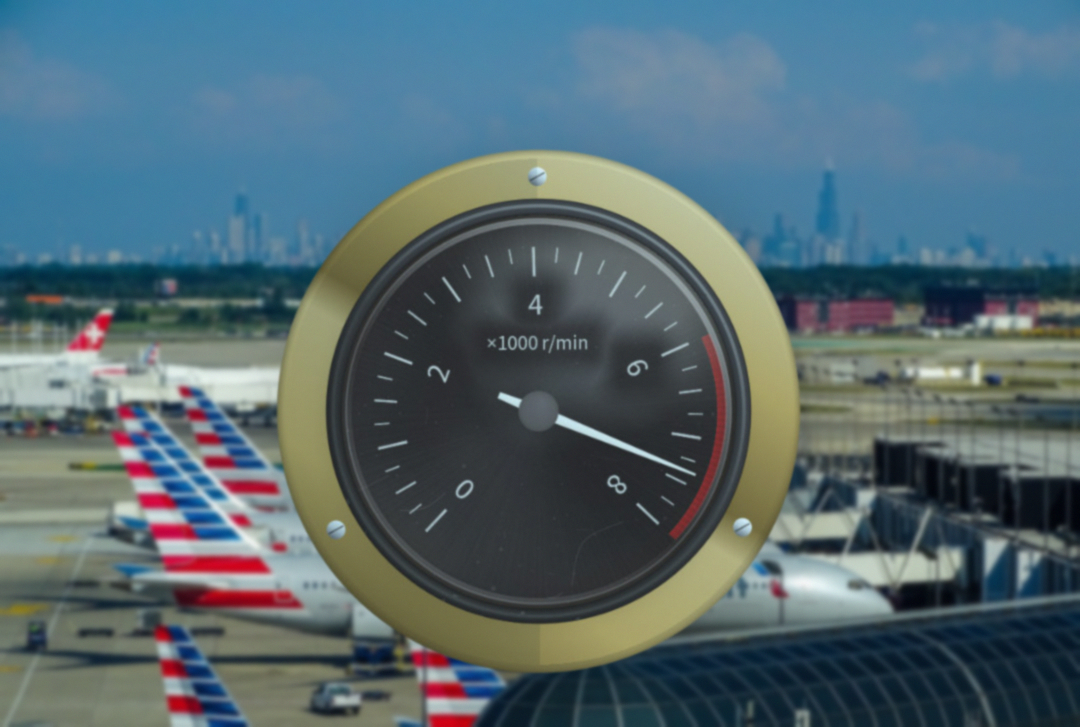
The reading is 7375 rpm
